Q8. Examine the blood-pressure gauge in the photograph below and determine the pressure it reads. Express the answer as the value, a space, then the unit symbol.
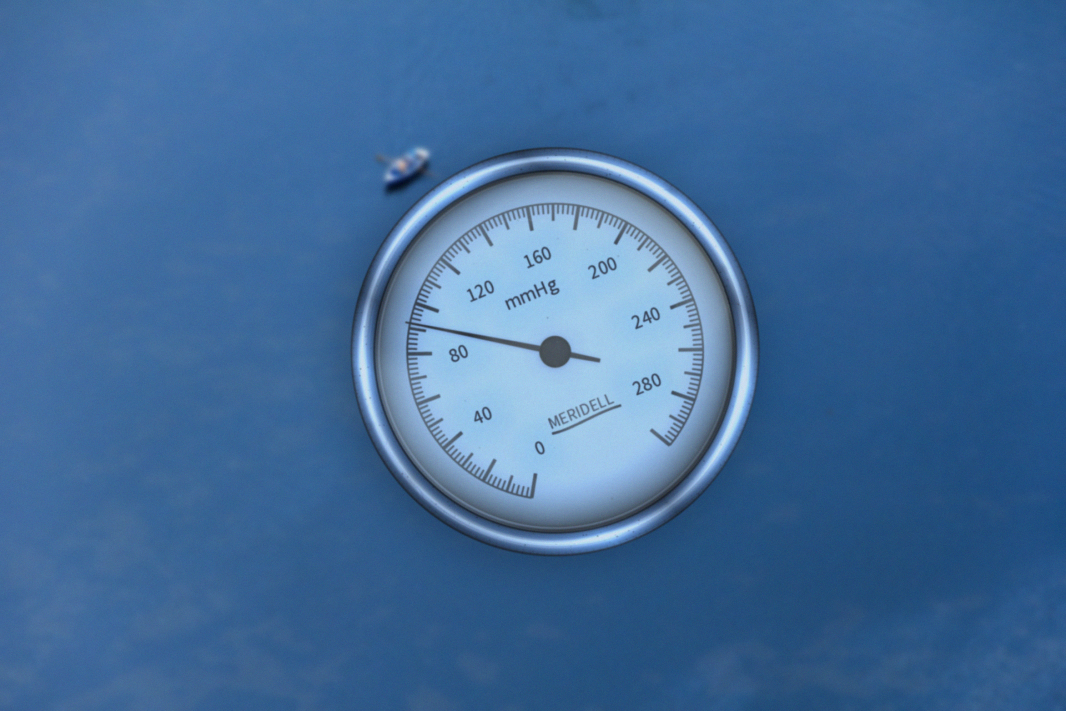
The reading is 92 mmHg
